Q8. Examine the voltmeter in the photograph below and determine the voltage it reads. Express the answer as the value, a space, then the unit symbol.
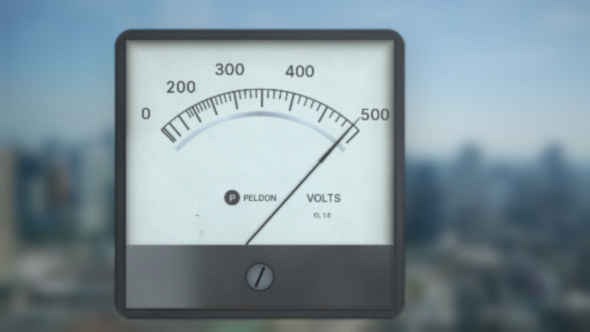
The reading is 490 V
